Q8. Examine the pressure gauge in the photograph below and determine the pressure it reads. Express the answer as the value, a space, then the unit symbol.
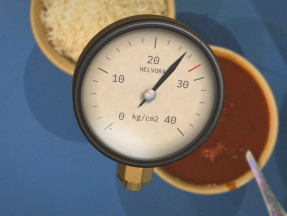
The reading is 25 kg/cm²
